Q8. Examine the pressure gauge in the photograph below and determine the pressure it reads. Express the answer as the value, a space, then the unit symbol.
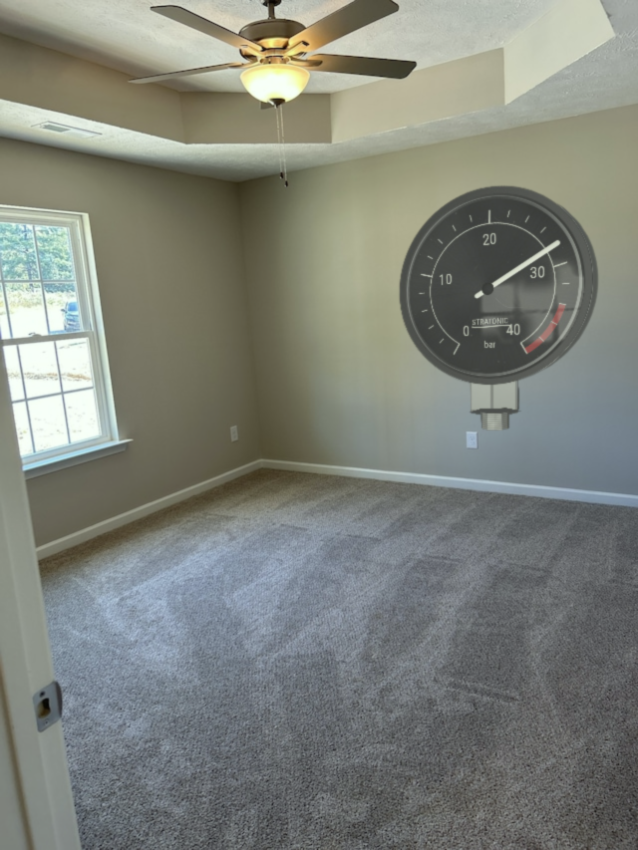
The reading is 28 bar
